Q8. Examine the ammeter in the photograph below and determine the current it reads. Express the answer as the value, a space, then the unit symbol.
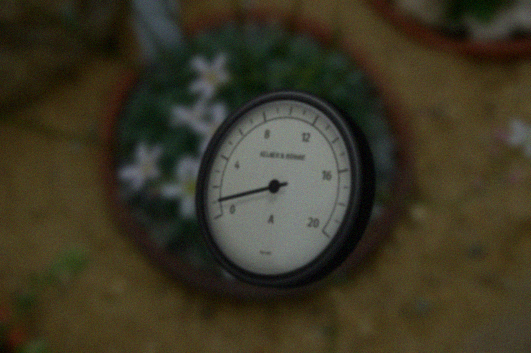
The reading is 1 A
